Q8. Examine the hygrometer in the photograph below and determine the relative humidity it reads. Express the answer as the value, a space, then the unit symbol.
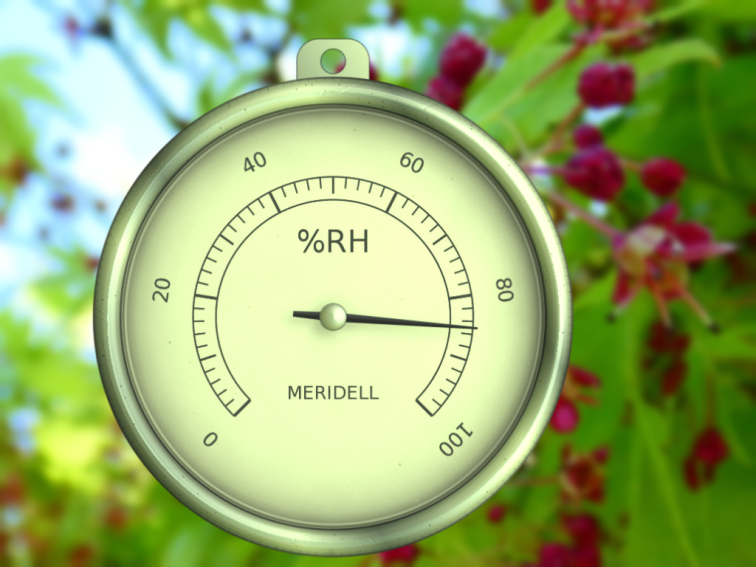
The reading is 85 %
